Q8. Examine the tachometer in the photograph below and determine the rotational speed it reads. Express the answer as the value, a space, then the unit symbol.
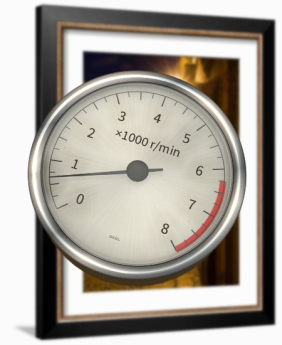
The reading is 625 rpm
